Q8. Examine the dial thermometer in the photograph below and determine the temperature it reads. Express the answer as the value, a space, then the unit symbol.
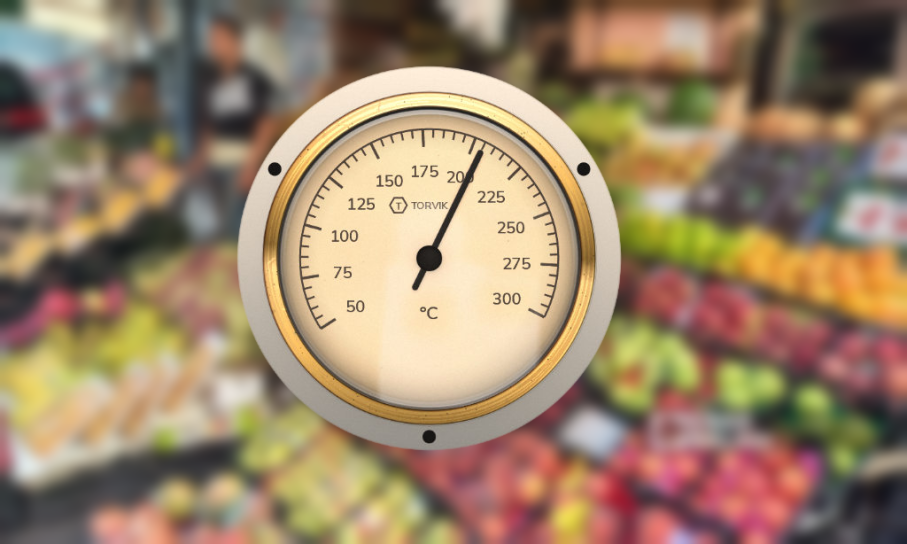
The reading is 205 °C
